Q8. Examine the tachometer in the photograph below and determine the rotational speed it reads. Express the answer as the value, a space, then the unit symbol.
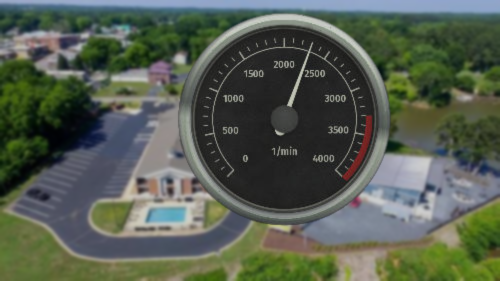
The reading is 2300 rpm
